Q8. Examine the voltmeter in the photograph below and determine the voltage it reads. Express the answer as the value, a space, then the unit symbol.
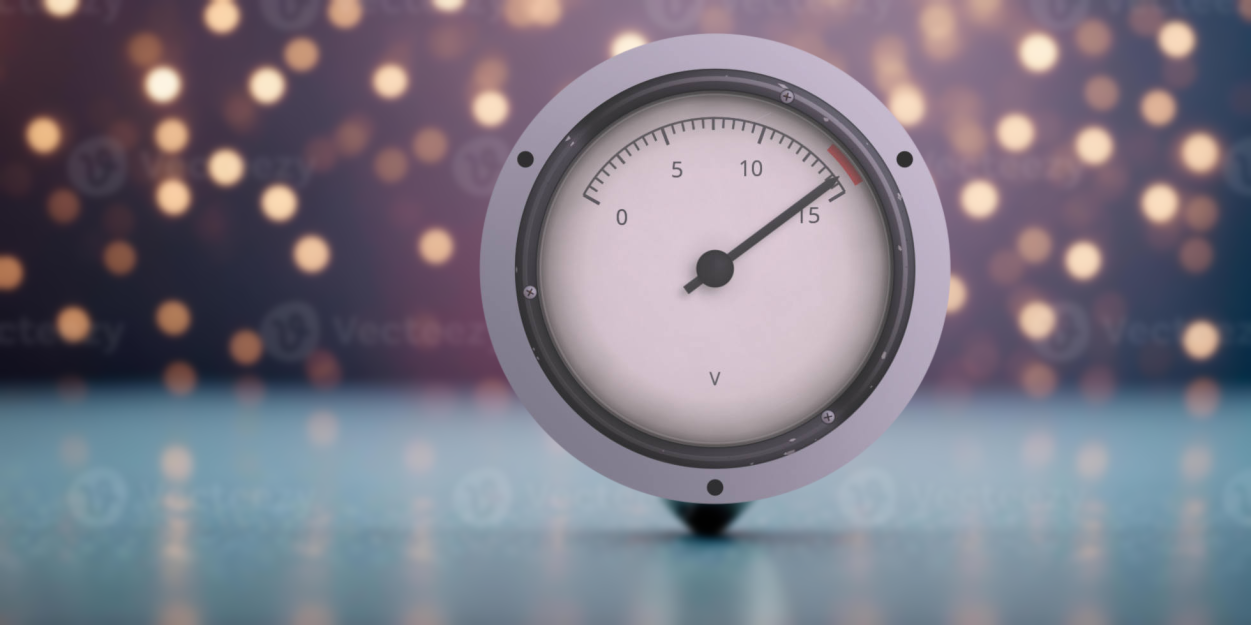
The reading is 14.25 V
